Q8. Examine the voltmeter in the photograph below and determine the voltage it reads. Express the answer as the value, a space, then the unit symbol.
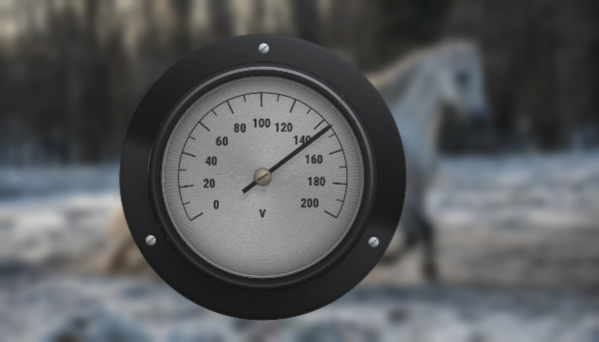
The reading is 145 V
